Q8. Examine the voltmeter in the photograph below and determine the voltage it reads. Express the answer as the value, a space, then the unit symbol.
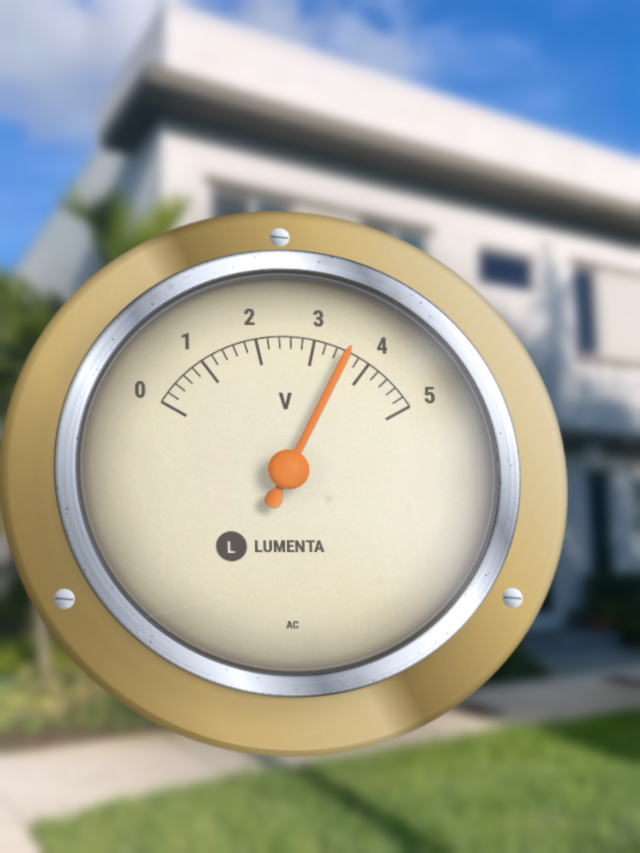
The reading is 3.6 V
